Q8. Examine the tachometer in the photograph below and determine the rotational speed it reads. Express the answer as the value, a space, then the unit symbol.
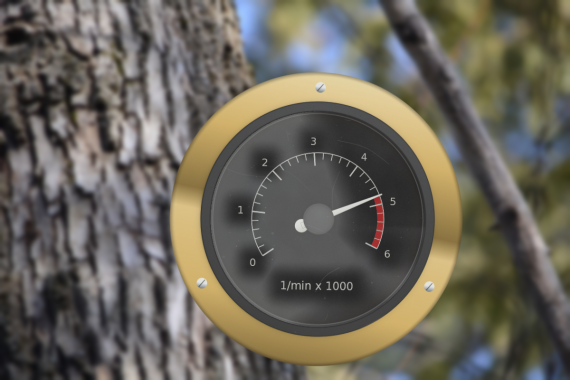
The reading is 4800 rpm
